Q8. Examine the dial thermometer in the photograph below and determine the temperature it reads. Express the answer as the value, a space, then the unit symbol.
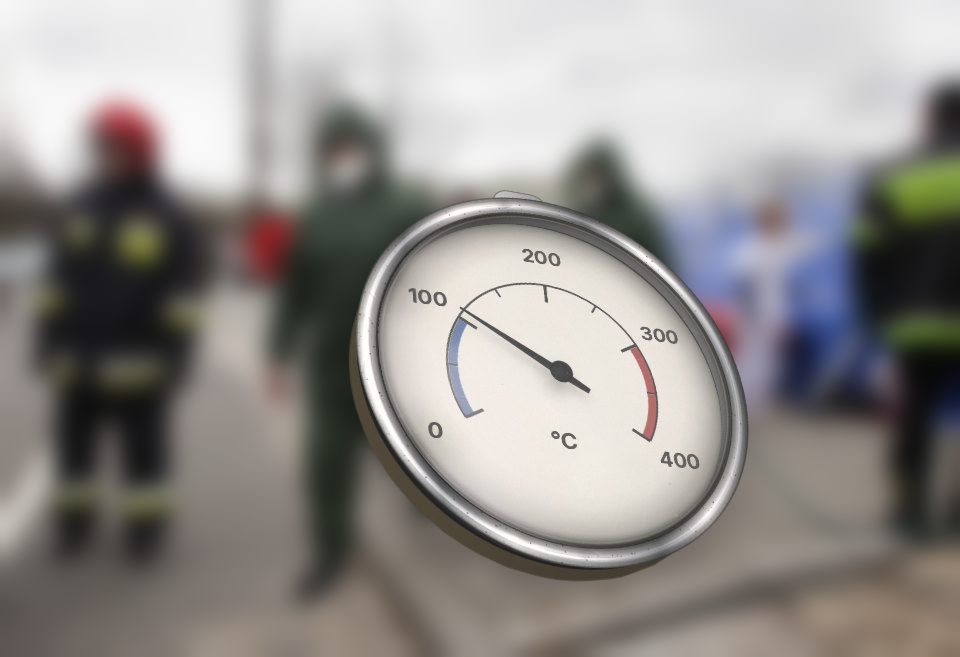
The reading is 100 °C
